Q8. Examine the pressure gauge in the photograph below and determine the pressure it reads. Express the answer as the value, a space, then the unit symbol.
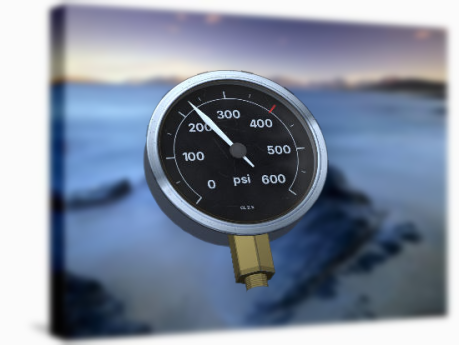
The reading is 225 psi
